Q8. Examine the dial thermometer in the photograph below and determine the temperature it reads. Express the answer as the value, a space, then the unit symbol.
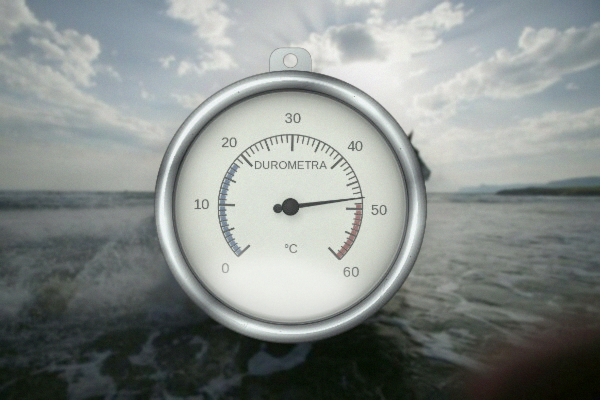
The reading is 48 °C
